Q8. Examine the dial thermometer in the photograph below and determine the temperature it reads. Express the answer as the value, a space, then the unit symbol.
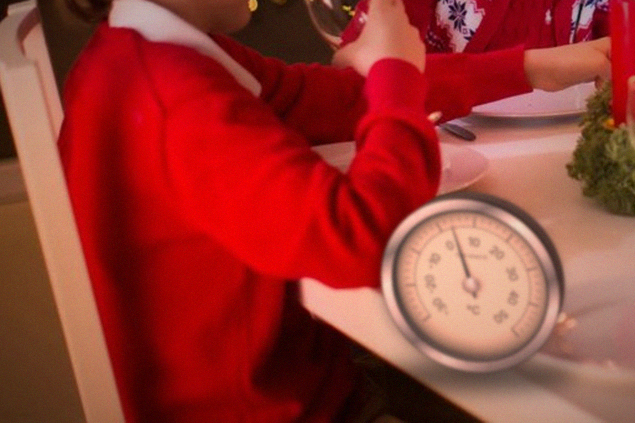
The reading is 4 °C
